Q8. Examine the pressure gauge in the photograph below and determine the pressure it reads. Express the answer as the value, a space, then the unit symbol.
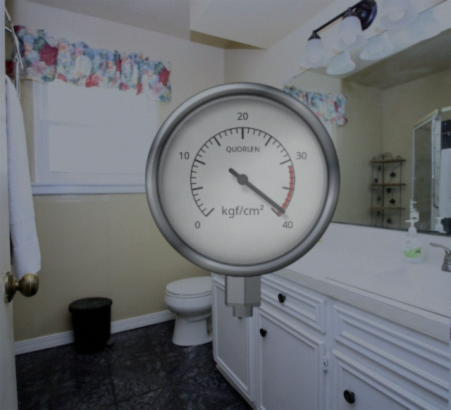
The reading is 39 kg/cm²
